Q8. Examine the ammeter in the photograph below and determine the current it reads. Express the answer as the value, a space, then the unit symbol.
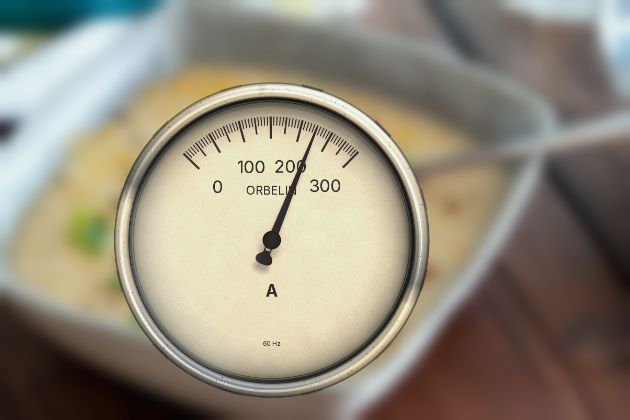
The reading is 225 A
